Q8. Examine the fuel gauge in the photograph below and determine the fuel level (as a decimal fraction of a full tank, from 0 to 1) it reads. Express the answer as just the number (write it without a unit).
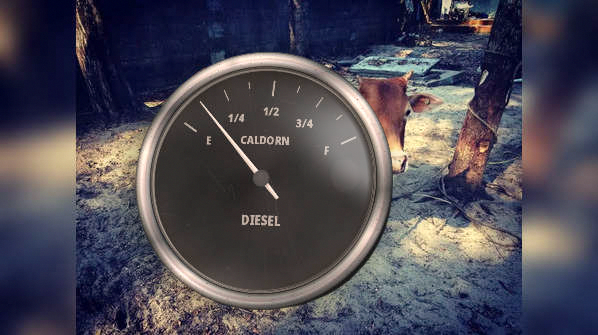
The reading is 0.125
